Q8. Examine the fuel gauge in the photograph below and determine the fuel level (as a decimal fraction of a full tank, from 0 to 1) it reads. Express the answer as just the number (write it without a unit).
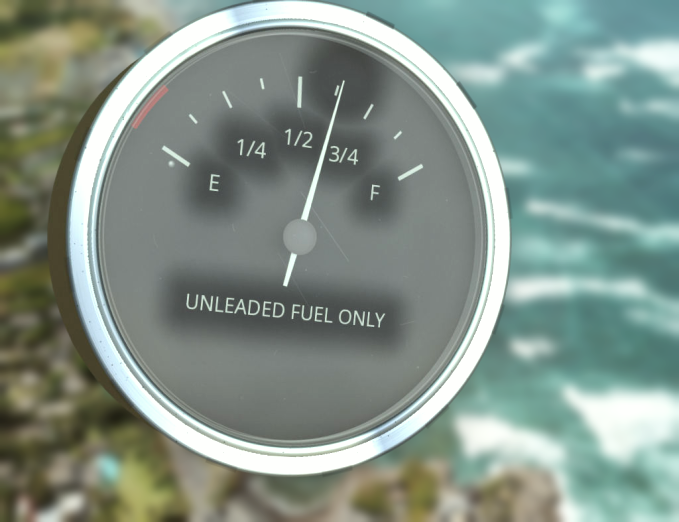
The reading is 0.625
